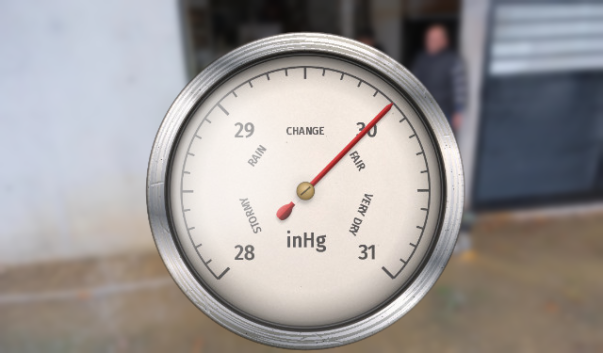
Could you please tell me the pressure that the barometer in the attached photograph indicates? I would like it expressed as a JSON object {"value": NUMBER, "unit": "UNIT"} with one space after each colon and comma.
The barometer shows {"value": 30, "unit": "inHg"}
